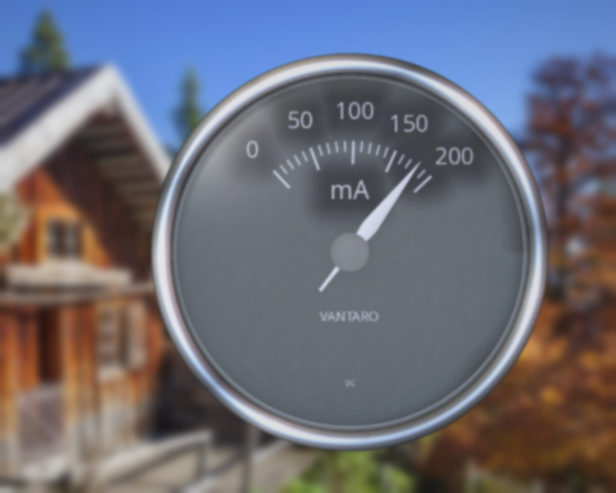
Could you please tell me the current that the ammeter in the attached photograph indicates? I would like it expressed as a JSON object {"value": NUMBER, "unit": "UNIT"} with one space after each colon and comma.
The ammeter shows {"value": 180, "unit": "mA"}
